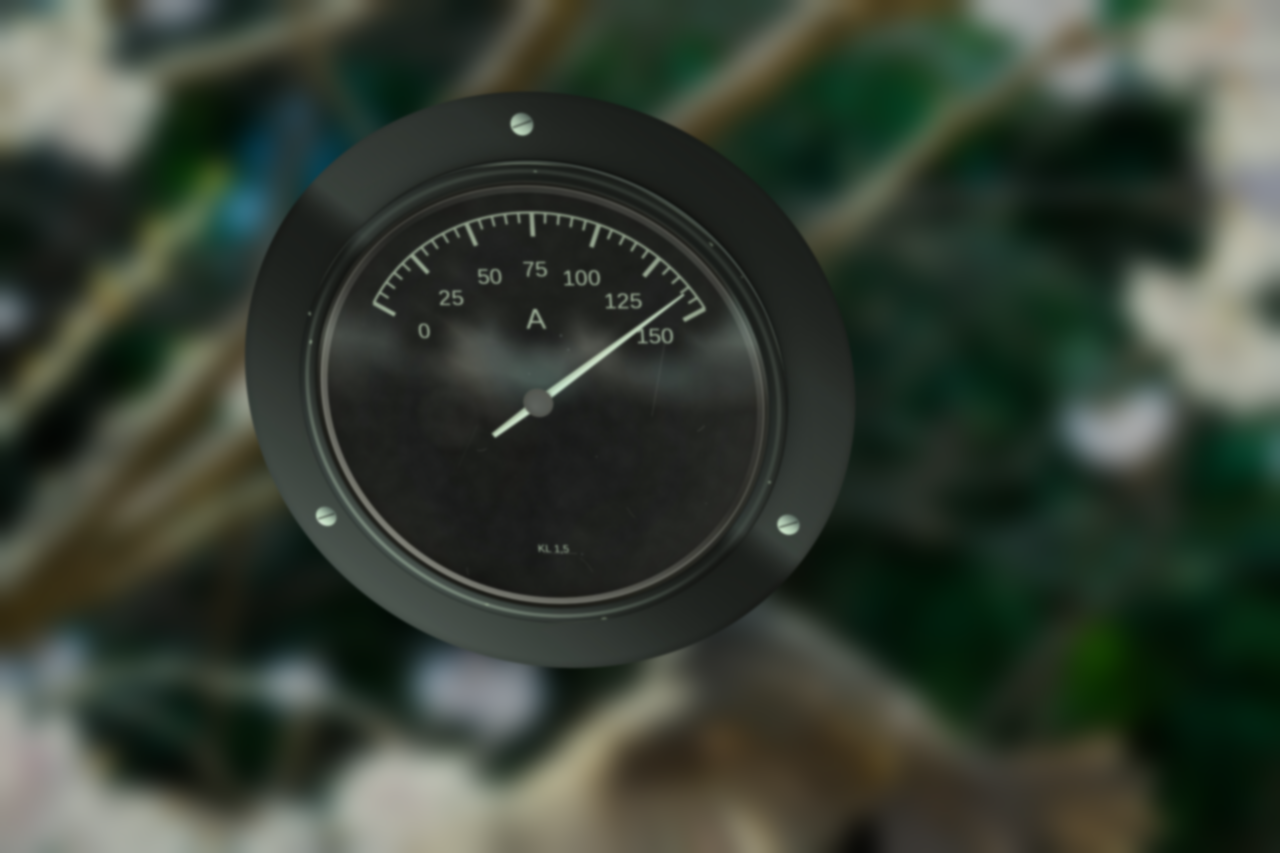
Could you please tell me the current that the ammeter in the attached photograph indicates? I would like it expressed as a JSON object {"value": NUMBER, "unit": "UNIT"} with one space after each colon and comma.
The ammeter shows {"value": 140, "unit": "A"}
